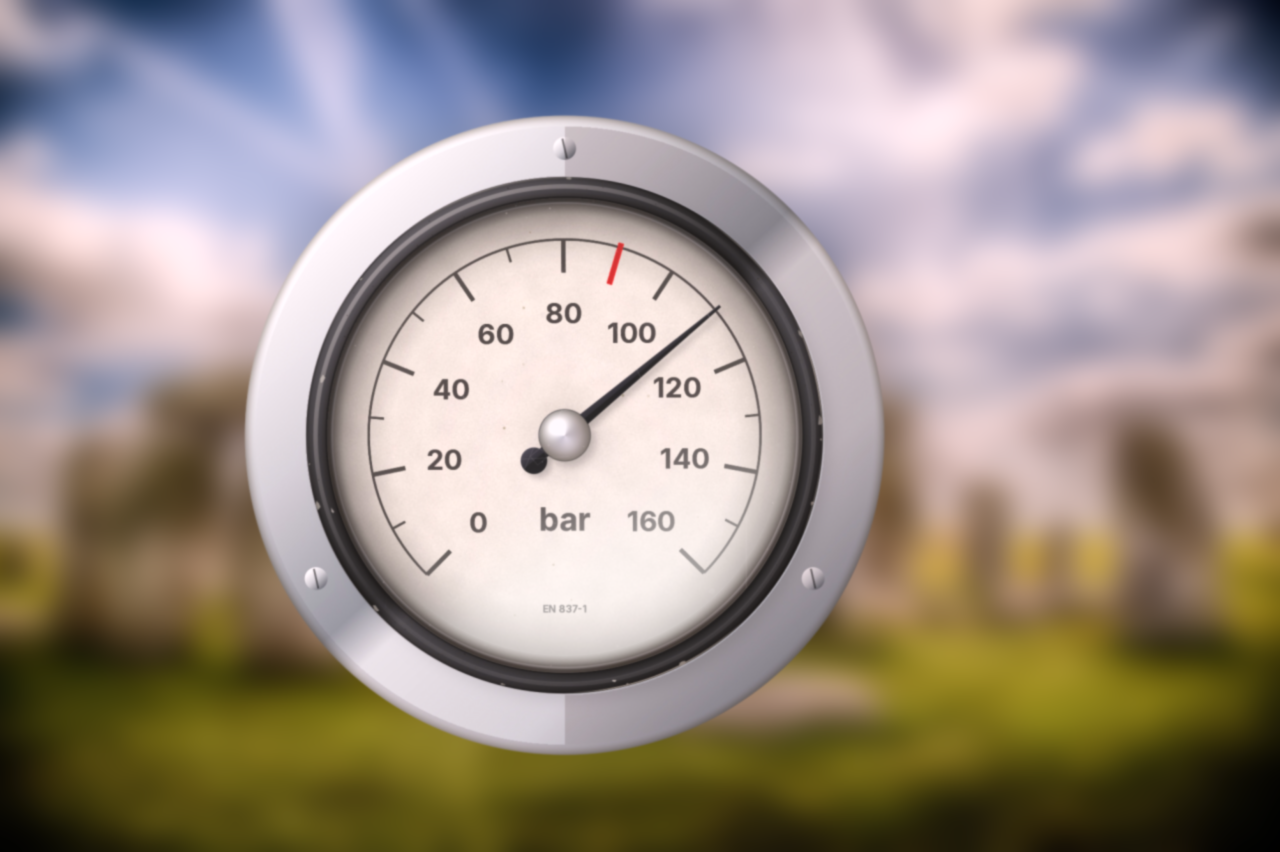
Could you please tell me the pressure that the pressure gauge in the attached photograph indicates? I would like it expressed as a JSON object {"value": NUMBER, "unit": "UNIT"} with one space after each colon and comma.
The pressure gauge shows {"value": 110, "unit": "bar"}
